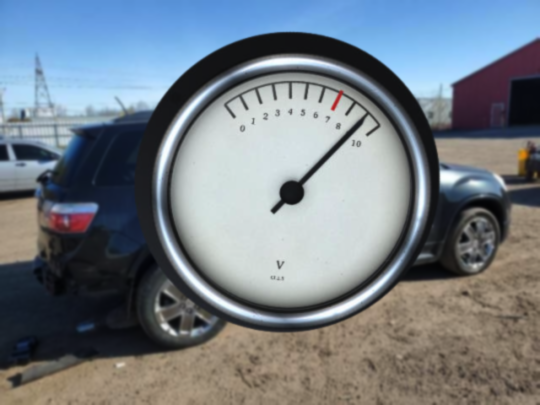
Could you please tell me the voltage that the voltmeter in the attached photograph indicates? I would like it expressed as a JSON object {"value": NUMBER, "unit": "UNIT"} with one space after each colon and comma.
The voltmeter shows {"value": 9, "unit": "V"}
